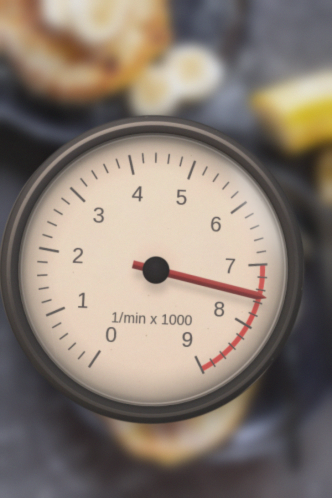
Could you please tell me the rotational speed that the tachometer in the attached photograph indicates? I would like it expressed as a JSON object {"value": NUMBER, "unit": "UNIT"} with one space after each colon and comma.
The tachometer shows {"value": 7500, "unit": "rpm"}
